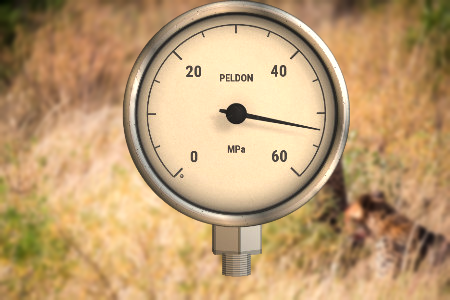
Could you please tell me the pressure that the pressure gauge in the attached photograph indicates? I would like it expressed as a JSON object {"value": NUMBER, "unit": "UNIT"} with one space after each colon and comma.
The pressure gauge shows {"value": 52.5, "unit": "MPa"}
